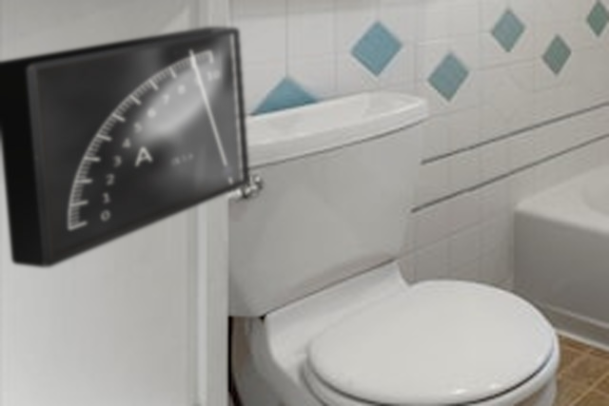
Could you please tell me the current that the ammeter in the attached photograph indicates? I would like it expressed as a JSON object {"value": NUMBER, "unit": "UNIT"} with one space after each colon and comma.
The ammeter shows {"value": 9, "unit": "A"}
